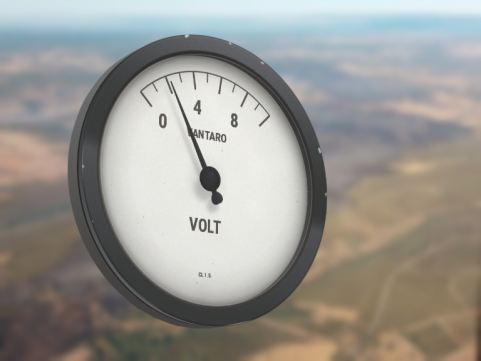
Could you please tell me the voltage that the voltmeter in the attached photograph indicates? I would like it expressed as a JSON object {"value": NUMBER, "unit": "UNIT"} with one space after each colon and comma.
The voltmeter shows {"value": 2, "unit": "V"}
